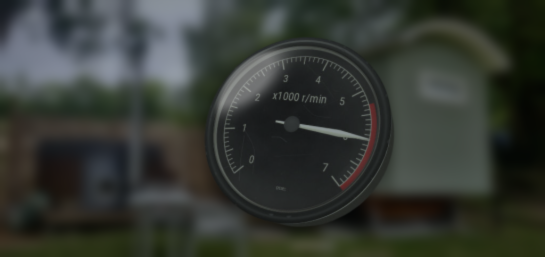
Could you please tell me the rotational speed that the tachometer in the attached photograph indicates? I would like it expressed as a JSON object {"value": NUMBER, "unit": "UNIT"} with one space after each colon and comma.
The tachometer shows {"value": 6000, "unit": "rpm"}
